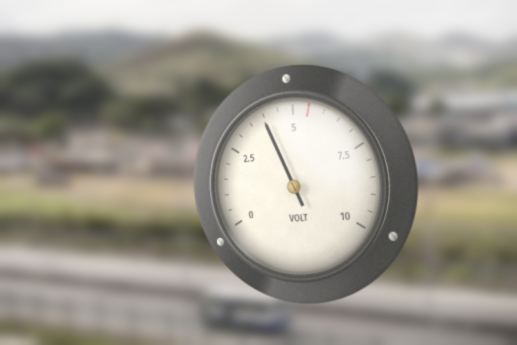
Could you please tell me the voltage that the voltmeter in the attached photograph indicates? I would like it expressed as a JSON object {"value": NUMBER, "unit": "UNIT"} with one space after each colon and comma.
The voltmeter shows {"value": 4, "unit": "V"}
